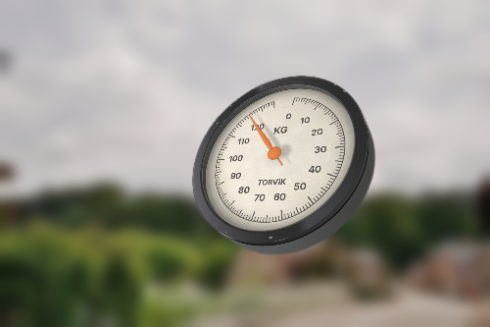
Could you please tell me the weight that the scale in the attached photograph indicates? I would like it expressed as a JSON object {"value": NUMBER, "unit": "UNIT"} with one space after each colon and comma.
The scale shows {"value": 120, "unit": "kg"}
